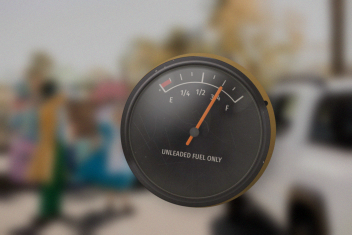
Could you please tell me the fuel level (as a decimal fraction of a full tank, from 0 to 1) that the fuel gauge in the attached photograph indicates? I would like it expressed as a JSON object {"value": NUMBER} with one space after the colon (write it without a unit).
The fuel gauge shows {"value": 0.75}
